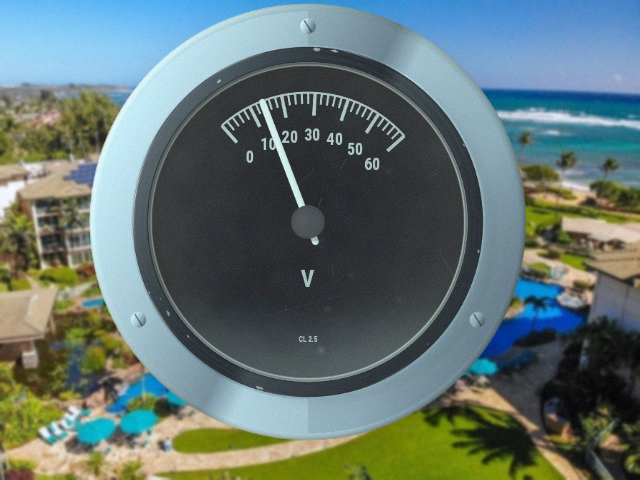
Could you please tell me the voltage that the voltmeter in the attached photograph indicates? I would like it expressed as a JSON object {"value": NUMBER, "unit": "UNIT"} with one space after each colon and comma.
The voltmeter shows {"value": 14, "unit": "V"}
